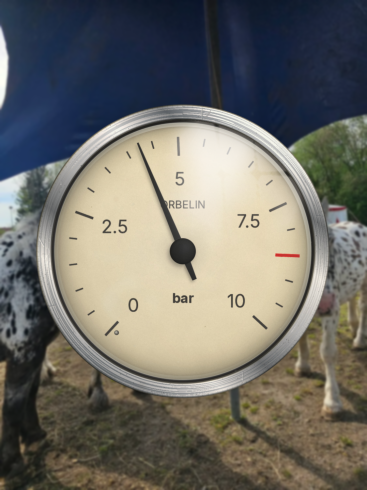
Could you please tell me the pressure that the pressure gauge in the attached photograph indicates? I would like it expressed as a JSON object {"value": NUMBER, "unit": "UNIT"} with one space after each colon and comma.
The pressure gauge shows {"value": 4.25, "unit": "bar"}
